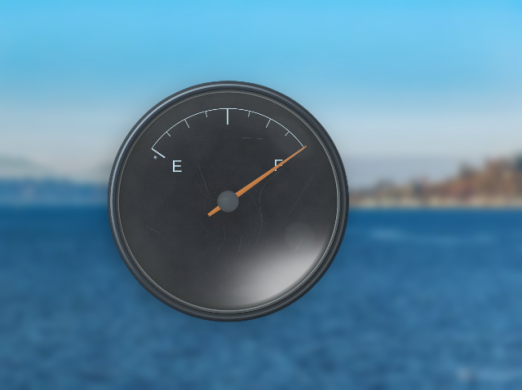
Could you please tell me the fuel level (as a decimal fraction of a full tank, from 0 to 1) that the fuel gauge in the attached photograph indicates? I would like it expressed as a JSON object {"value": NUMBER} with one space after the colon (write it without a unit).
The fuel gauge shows {"value": 1}
